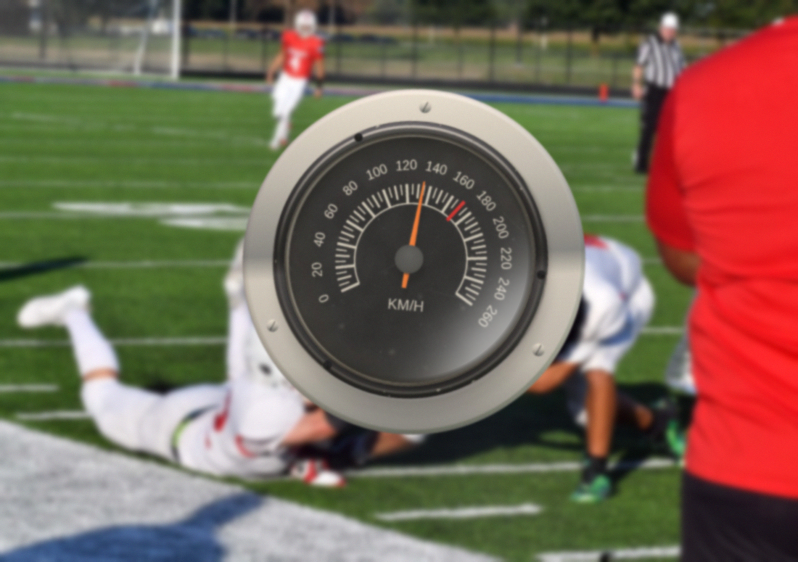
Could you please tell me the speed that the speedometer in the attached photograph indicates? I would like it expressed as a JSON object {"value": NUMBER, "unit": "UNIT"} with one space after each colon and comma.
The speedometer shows {"value": 135, "unit": "km/h"}
